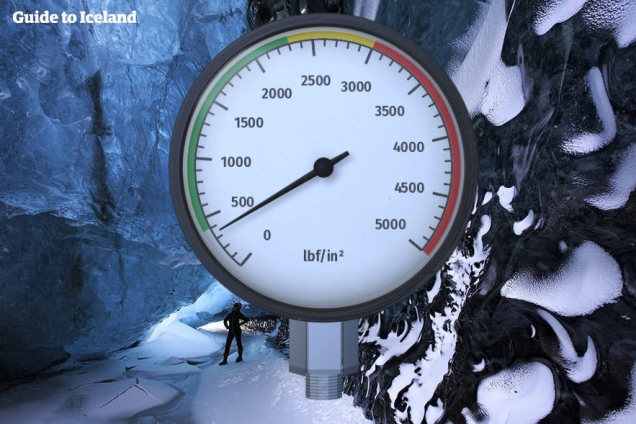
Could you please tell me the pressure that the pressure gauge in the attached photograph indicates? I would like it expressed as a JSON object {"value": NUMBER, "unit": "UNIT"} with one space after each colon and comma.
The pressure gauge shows {"value": 350, "unit": "psi"}
